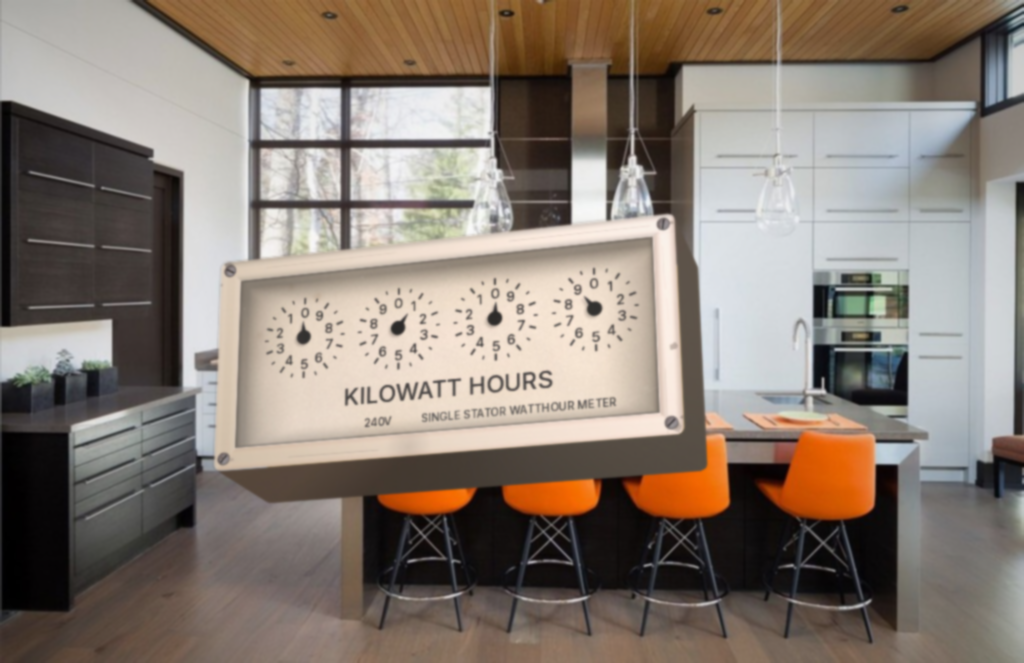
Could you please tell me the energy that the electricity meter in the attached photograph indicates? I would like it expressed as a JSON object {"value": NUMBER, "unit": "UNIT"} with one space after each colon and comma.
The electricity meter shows {"value": 99, "unit": "kWh"}
